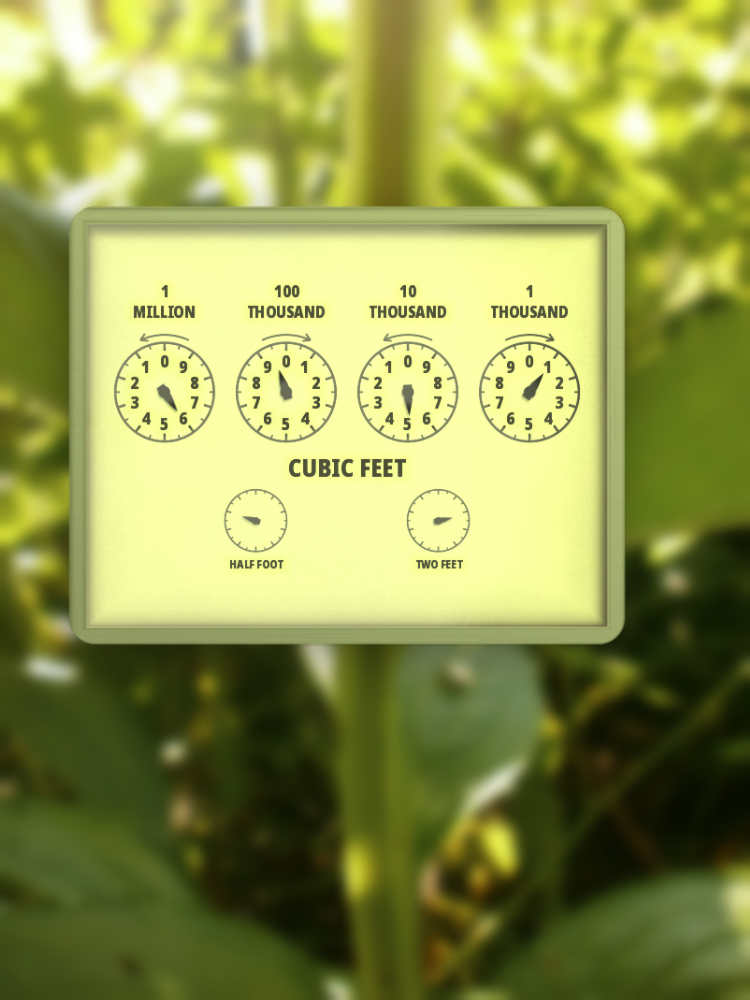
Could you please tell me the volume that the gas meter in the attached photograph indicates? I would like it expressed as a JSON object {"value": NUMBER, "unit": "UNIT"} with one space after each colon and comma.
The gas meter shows {"value": 595100, "unit": "ft³"}
